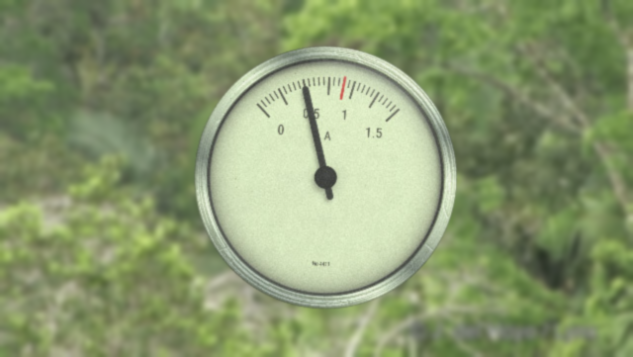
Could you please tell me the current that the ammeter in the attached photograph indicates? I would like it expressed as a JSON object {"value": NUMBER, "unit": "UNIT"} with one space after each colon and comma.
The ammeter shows {"value": 0.5, "unit": "A"}
